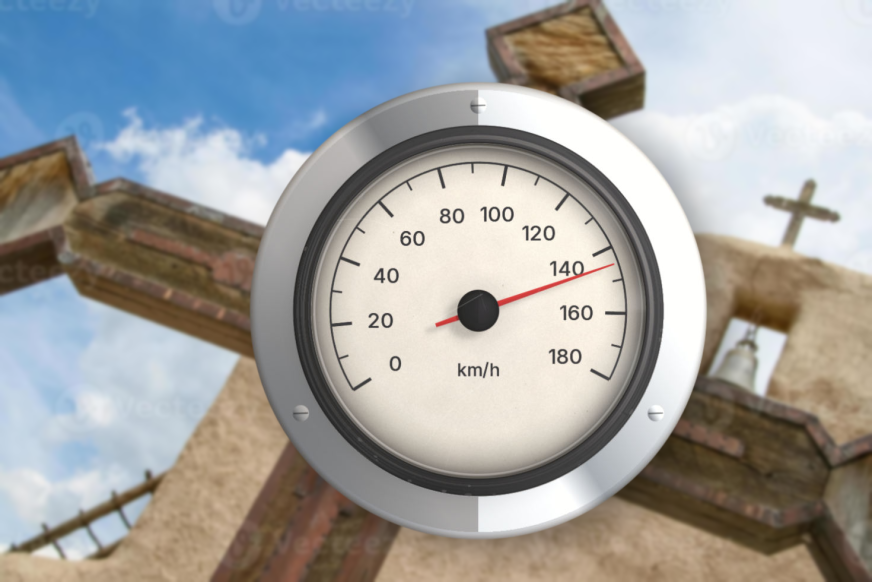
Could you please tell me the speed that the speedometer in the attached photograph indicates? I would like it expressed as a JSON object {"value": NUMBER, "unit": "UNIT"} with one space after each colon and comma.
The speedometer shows {"value": 145, "unit": "km/h"}
